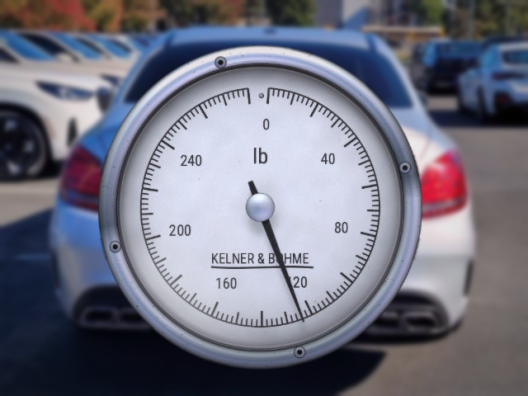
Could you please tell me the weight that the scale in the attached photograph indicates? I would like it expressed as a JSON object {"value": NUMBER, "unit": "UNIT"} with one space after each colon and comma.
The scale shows {"value": 124, "unit": "lb"}
